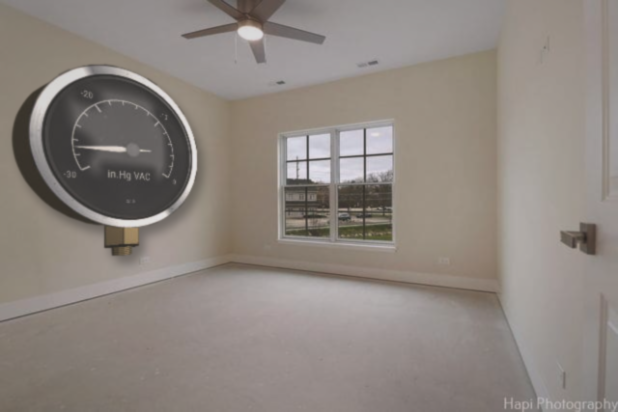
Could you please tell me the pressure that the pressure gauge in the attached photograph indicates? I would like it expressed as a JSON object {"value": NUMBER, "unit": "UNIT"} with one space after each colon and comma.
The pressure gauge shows {"value": -27, "unit": "inHg"}
